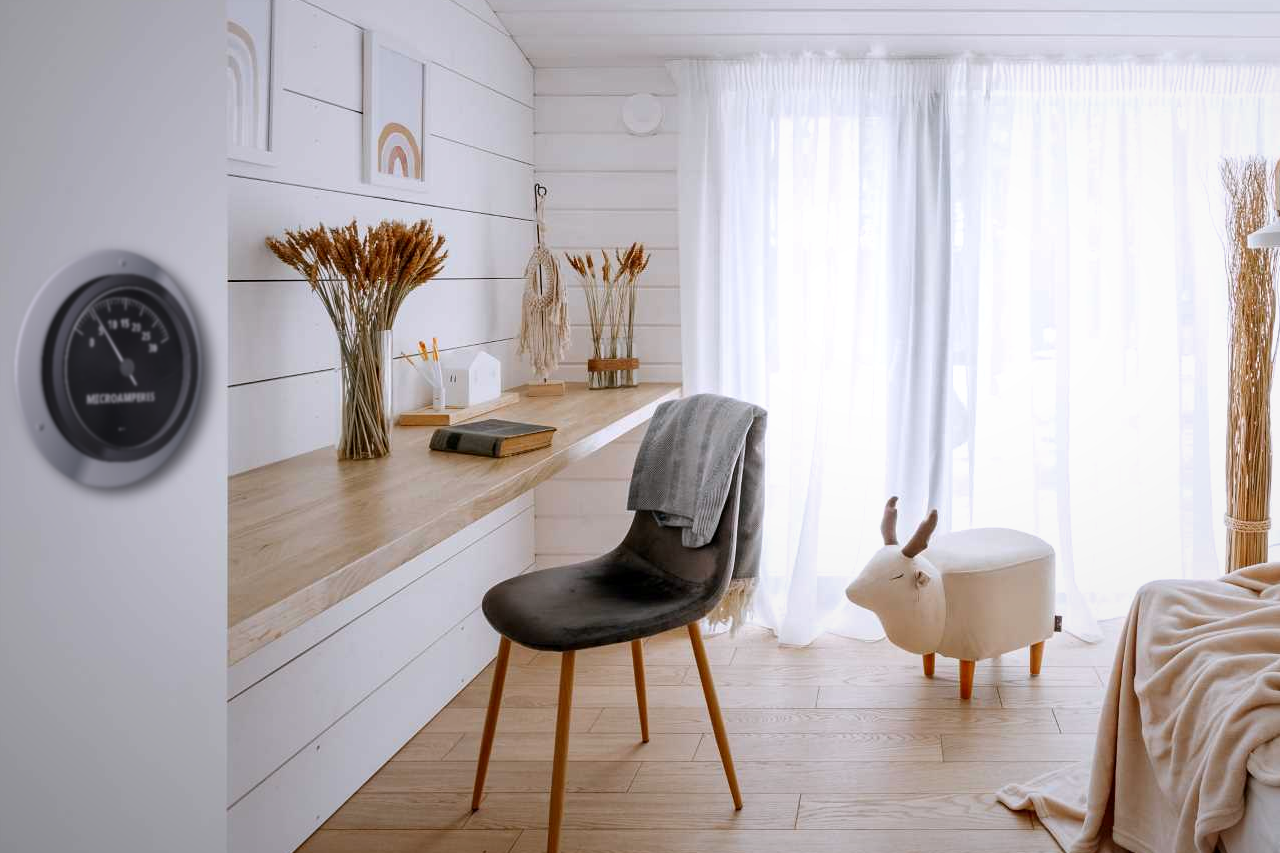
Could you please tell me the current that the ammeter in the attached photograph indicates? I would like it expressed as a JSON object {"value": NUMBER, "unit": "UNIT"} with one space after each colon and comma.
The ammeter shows {"value": 5, "unit": "µA"}
